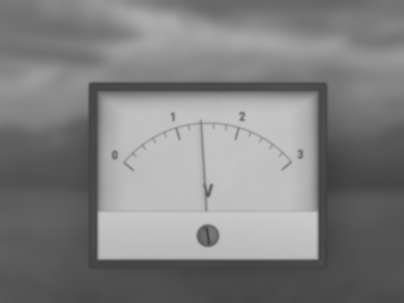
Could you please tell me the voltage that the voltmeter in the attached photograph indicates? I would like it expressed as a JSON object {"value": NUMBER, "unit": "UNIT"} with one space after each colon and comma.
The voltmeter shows {"value": 1.4, "unit": "V"}
